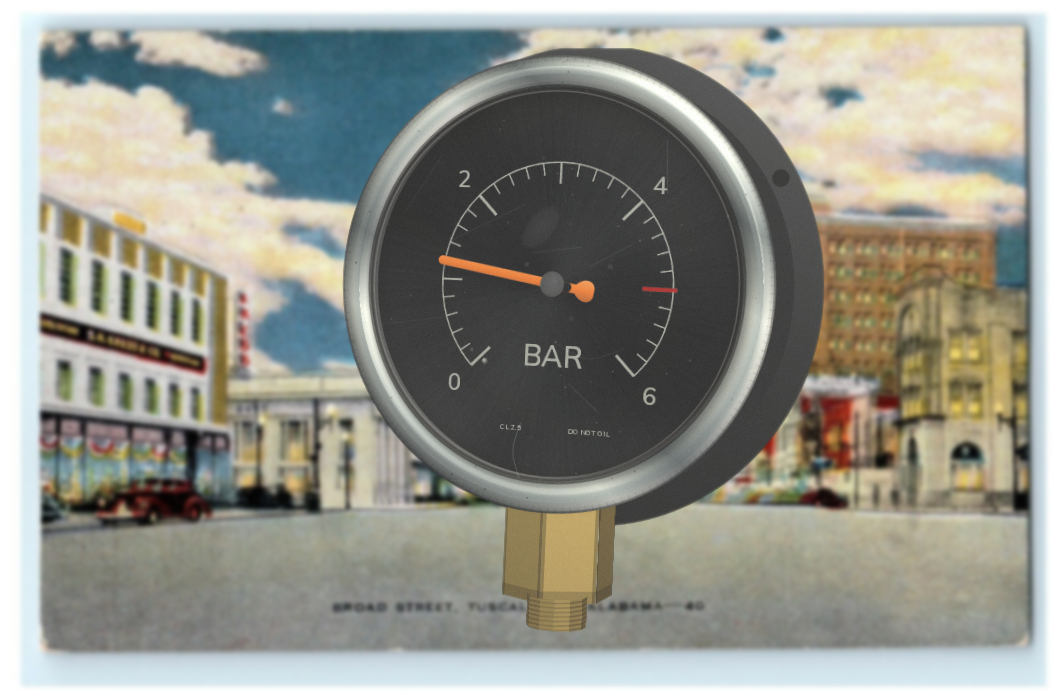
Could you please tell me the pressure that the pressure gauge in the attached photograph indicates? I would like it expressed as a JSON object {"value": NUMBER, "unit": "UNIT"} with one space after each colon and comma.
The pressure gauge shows {"value": 1.2, "unit": "bar"}
